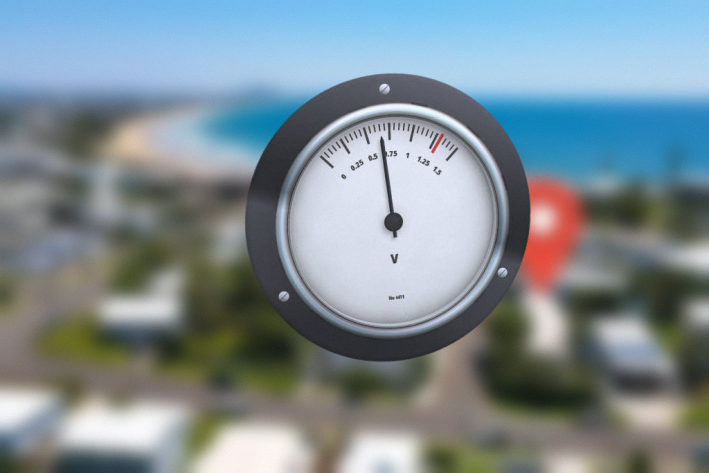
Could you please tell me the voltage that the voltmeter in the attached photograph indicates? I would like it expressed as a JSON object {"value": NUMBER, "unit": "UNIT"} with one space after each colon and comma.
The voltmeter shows {"value": 0.65, "unit": "V"}
